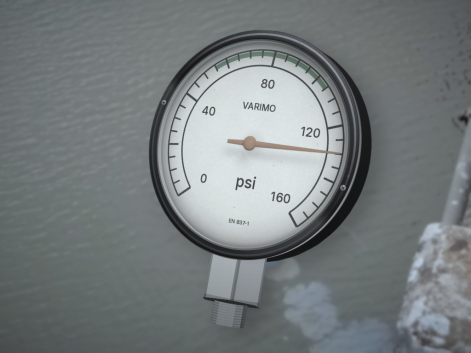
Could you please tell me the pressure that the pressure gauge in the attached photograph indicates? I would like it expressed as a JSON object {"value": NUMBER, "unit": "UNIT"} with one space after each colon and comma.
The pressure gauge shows {"value": 130, "unit": "psi"}
